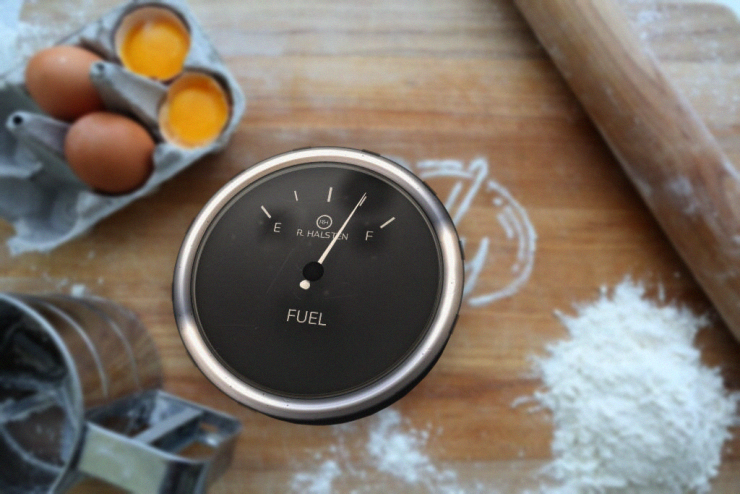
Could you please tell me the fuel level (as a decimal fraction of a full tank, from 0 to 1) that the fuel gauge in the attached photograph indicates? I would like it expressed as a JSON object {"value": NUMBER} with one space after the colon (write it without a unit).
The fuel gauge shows {"value": 0.75}
